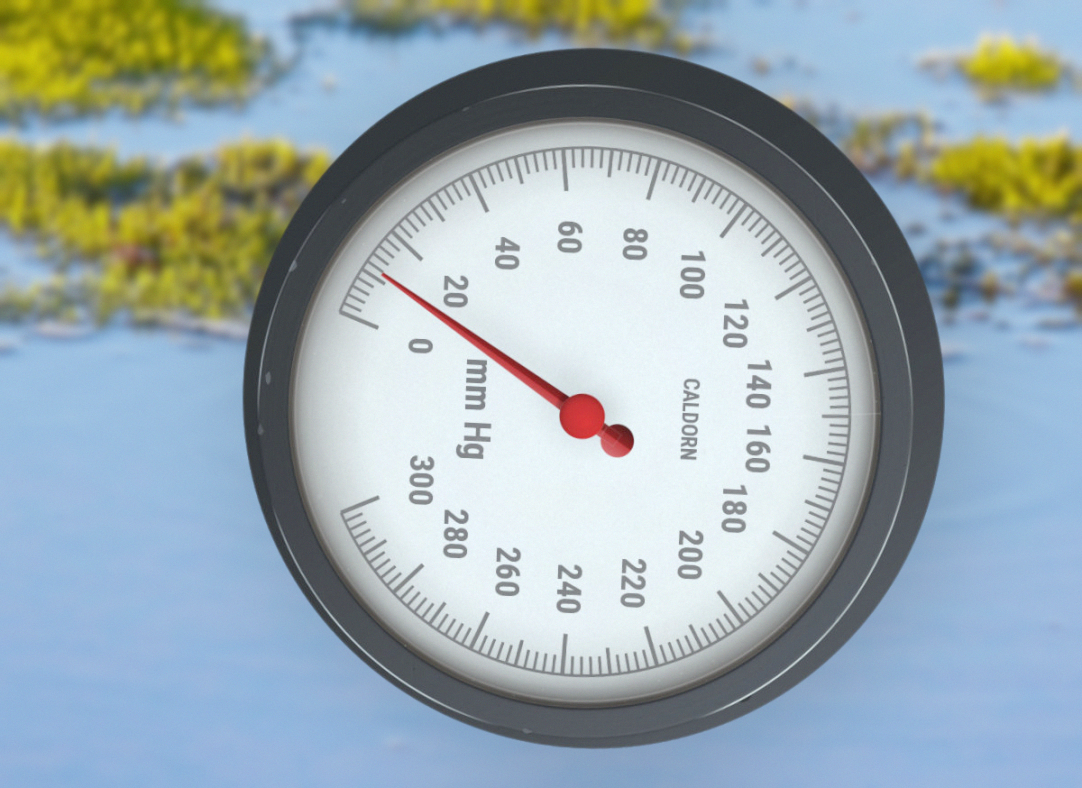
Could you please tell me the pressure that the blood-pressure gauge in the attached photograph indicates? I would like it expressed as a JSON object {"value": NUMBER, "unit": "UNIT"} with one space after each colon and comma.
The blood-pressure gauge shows {"value": 12, "unit": "mmHg"}
